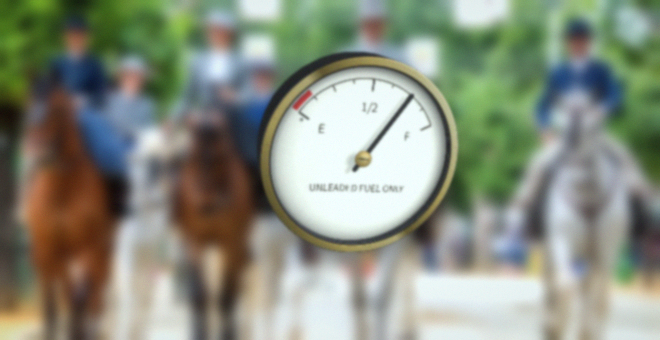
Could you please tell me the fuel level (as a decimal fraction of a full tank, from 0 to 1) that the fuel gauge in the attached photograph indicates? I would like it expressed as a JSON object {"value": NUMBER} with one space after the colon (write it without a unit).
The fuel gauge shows {"value": 0.75}
